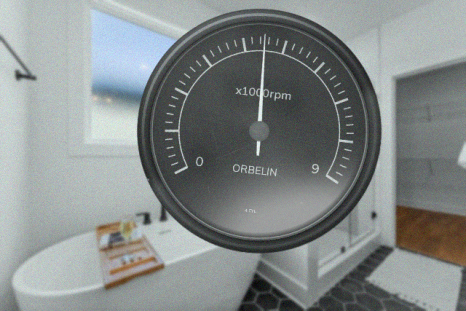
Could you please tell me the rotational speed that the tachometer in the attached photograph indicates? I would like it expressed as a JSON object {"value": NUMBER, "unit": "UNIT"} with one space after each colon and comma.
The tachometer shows {"value": 4500, "unit": "rpm"}
